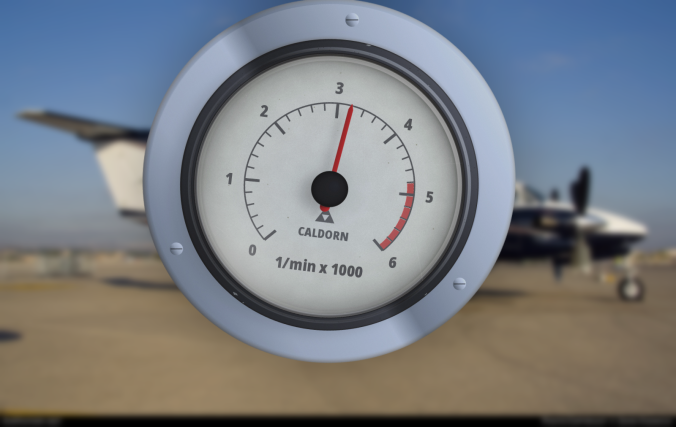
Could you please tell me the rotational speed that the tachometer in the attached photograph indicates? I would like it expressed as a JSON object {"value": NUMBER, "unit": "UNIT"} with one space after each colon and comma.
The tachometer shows {"value": 3200, "unit": "rpm"}
